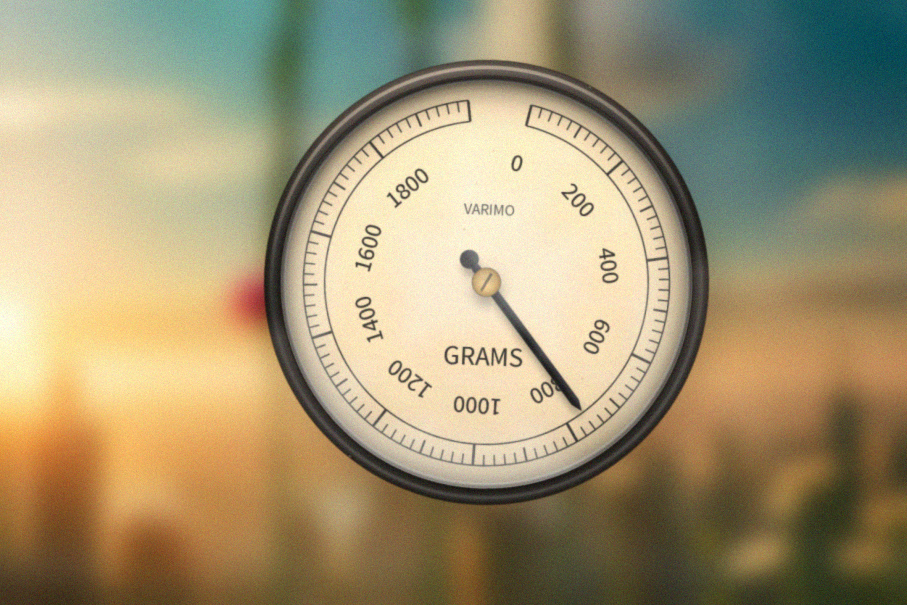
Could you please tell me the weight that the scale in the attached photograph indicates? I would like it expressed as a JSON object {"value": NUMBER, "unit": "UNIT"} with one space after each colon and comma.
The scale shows {"value": 760, "unit": "g"}
